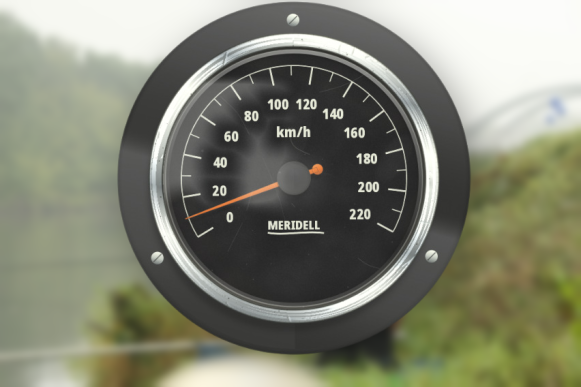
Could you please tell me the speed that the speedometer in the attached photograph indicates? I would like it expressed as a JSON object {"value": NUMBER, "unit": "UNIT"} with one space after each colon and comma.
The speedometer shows {"value": 10, "unit": "km/h"}
